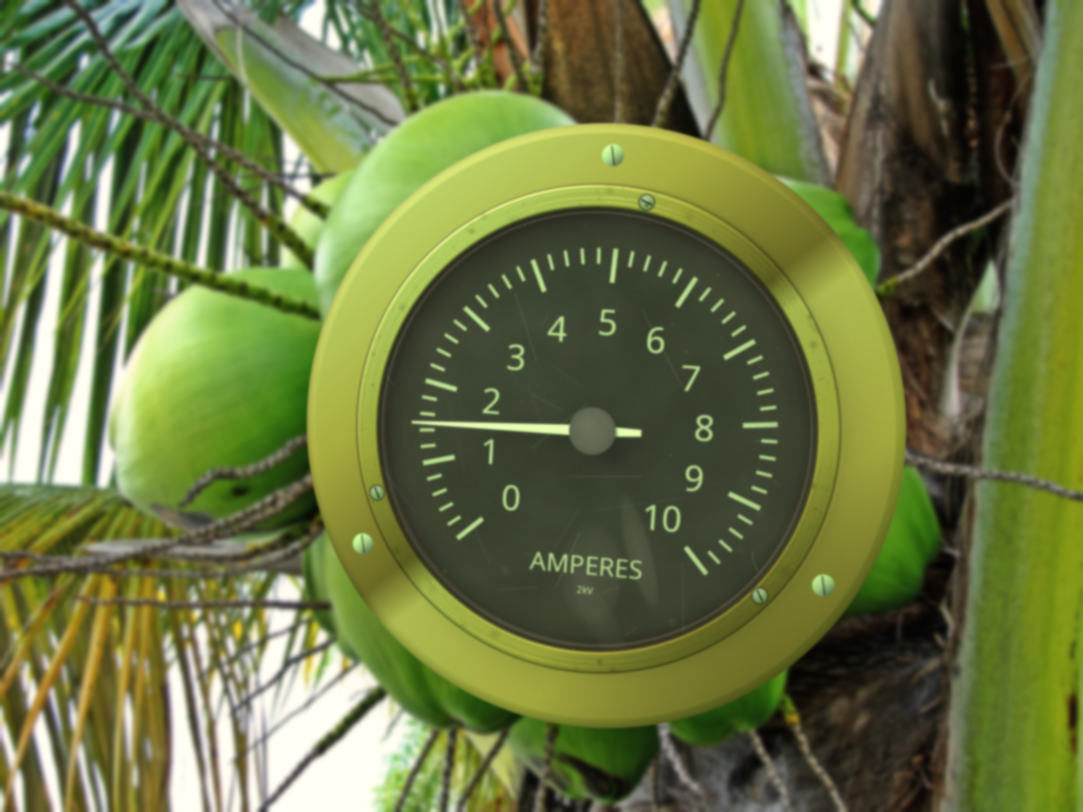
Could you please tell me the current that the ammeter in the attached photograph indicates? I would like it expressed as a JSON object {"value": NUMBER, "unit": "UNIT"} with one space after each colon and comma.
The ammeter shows {"value": 1.5, "unit": "A"}
